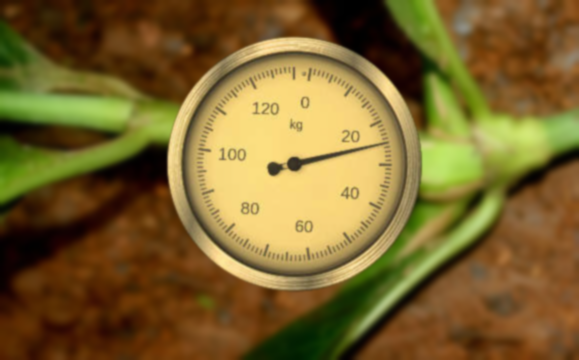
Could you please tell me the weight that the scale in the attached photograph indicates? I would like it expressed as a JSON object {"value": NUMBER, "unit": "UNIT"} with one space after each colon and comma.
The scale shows {"value": 25, "unit": "kg"}
